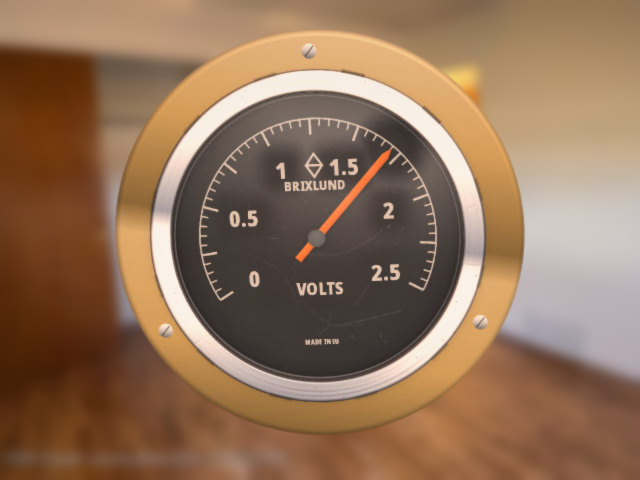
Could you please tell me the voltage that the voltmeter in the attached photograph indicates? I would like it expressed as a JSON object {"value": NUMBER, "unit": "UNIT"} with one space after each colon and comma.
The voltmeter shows {"value": 1.7, "unit": "V"}
